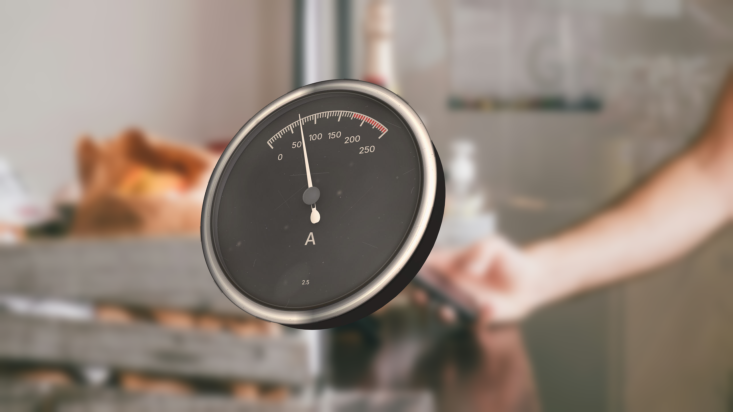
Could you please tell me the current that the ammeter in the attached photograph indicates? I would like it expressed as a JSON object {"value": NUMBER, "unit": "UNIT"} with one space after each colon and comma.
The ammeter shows {"value": 75, "unit": "A"}
